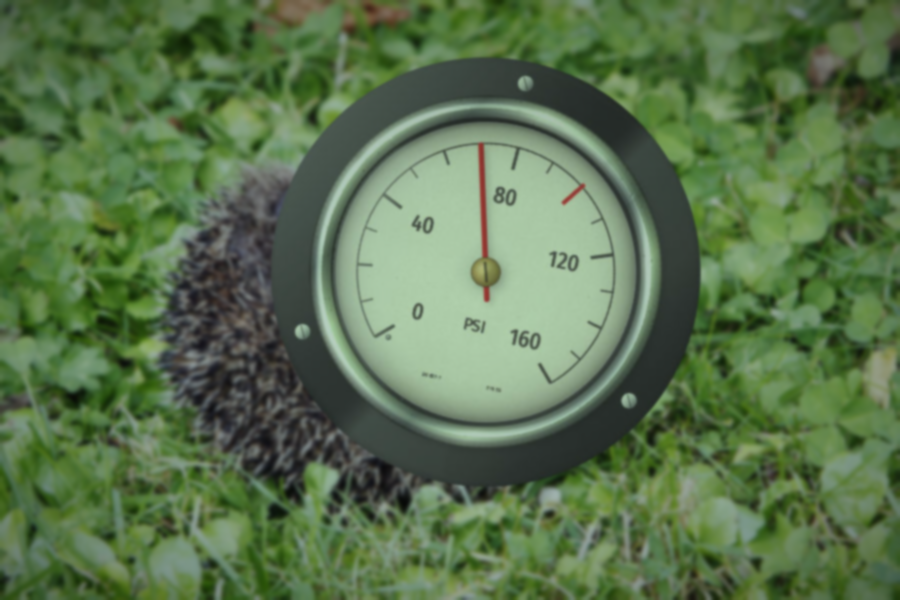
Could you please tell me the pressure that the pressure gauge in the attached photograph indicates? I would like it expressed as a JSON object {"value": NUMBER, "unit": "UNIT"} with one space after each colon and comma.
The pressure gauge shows {"value": 70, "unit": "psi"}
